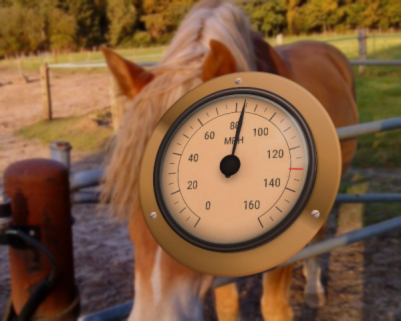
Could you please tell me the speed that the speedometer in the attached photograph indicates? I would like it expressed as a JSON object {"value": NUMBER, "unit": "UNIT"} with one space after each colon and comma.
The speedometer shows {"value": 85, "unit": "mph"}
